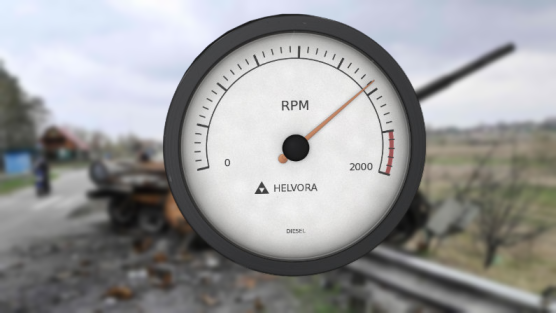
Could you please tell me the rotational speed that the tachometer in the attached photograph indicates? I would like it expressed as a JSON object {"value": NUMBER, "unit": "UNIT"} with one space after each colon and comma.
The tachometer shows {"value": 1450, "unit": "rpm"}
